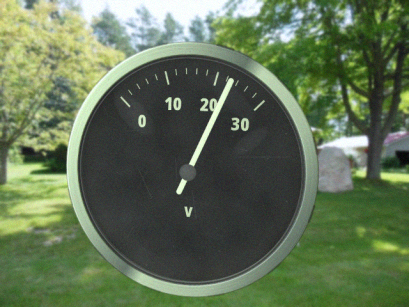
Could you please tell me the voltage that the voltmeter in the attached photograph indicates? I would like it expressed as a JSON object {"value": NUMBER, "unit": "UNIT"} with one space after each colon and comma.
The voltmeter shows {"value": 23, "unit": "V"}
